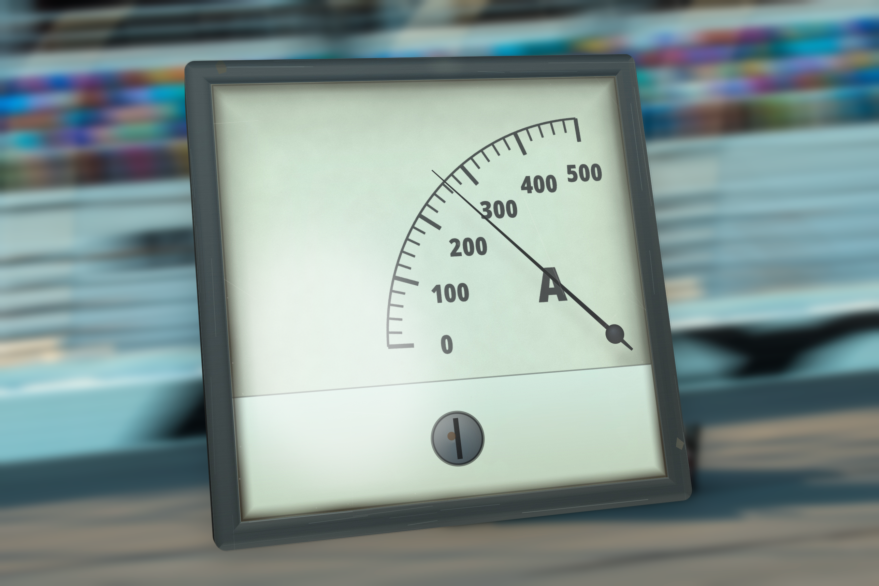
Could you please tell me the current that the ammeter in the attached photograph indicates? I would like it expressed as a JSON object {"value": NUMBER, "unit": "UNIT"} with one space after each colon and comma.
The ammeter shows {"value": 260, "unit": "A"}
